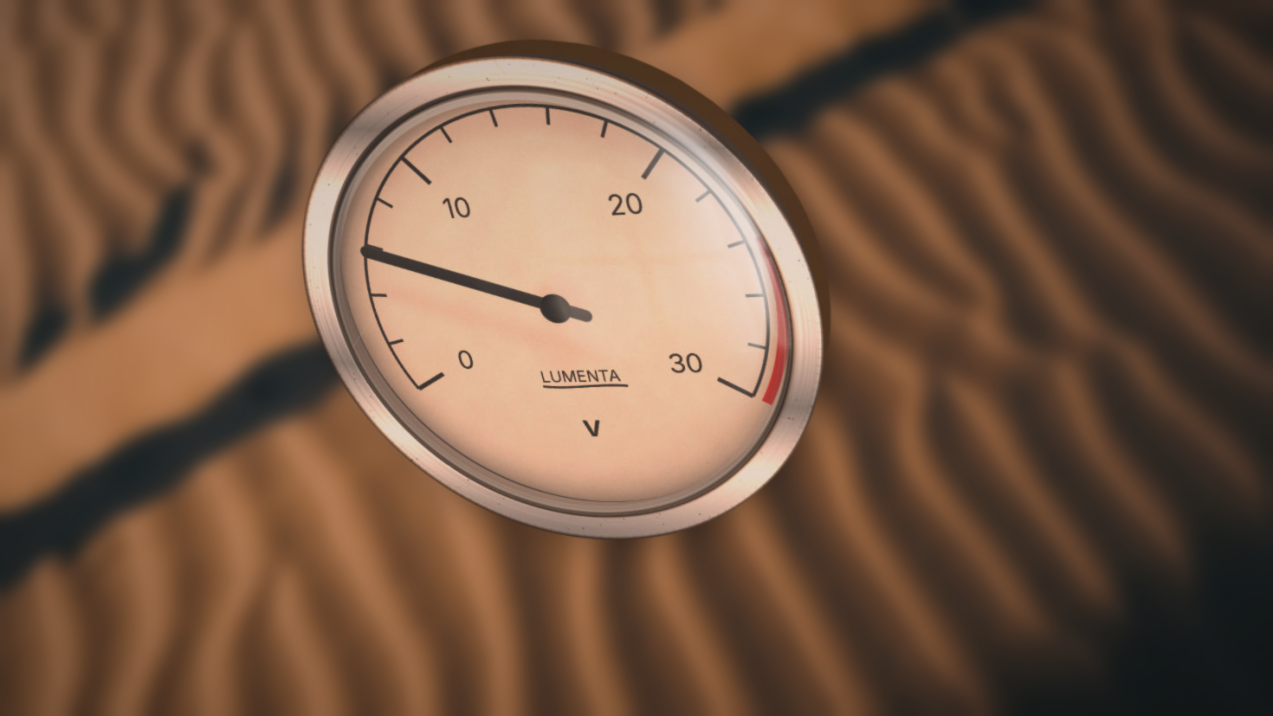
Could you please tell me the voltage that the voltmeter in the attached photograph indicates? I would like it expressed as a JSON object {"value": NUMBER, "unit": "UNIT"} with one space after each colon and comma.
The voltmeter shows {"value": 6, "unit": "V"}
